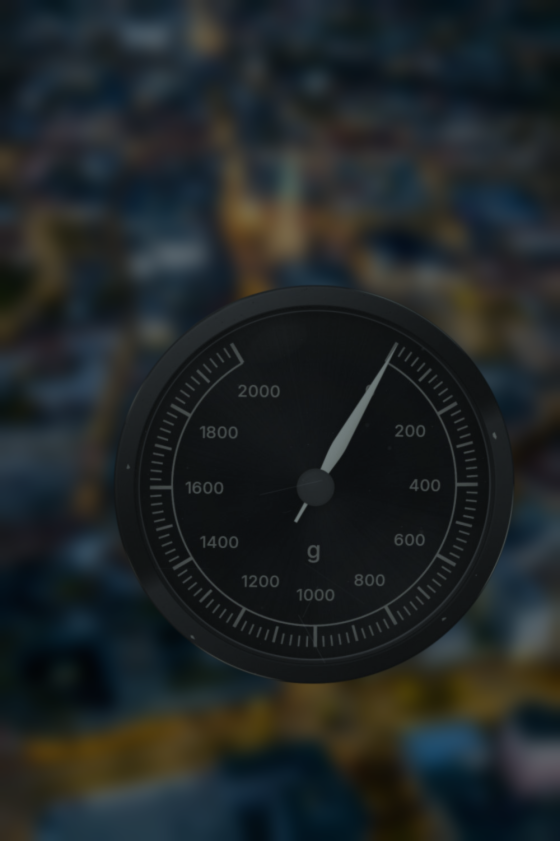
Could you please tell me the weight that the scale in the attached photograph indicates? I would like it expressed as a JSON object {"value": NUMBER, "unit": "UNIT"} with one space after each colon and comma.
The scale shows {"value": 0, "unit": "g"}
